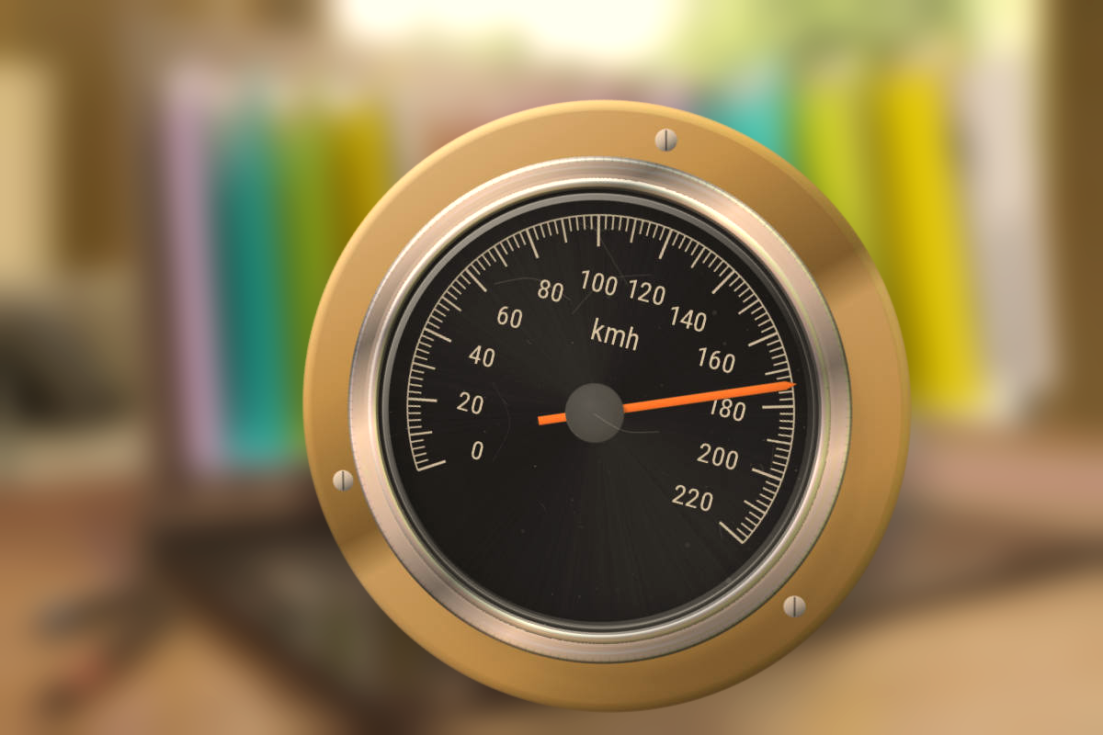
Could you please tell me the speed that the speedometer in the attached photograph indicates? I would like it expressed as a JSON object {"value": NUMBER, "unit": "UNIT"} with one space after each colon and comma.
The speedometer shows {"value": 174, "unit": "km/h"}
